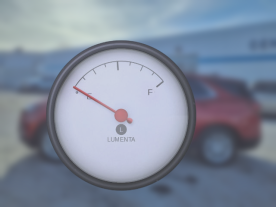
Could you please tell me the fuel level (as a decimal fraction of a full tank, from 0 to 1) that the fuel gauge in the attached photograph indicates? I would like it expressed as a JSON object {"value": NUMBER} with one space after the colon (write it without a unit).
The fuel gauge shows {"value": 0}
